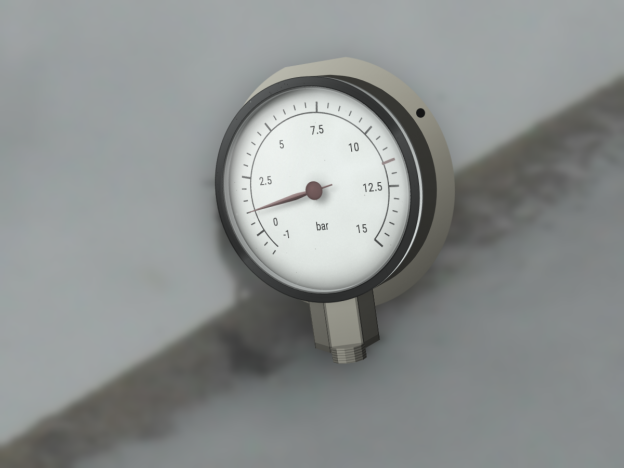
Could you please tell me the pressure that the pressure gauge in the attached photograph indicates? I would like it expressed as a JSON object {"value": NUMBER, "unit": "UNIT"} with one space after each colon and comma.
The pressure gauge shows {"value": 1, "unit": "bar"}
